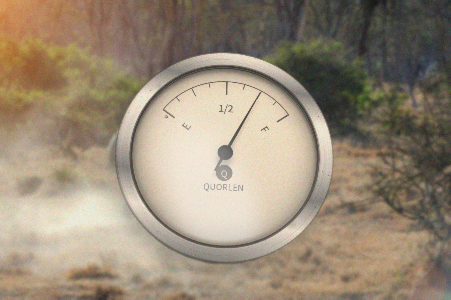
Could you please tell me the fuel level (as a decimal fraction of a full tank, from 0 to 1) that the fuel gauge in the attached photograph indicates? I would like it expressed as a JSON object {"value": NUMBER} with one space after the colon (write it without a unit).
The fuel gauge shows {"value": 0.75}
